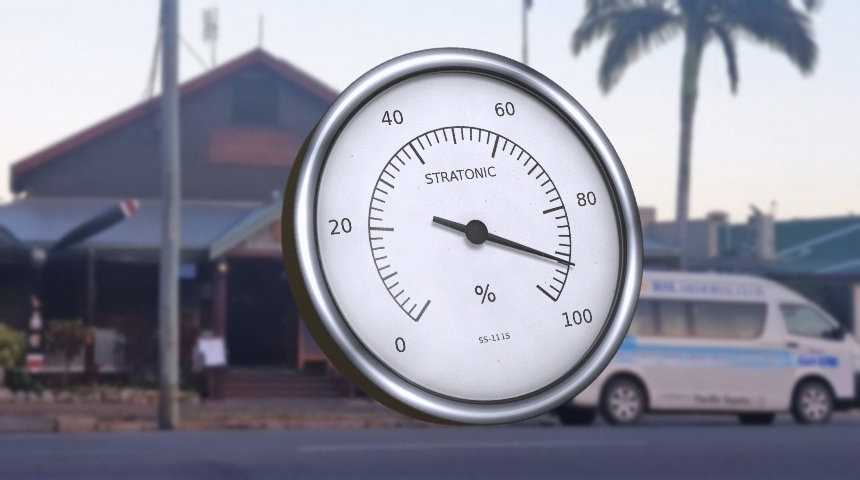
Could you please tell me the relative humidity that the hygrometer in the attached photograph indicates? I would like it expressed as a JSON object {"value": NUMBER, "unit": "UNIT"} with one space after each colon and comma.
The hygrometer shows {"value": 92, "unit": "%"}
